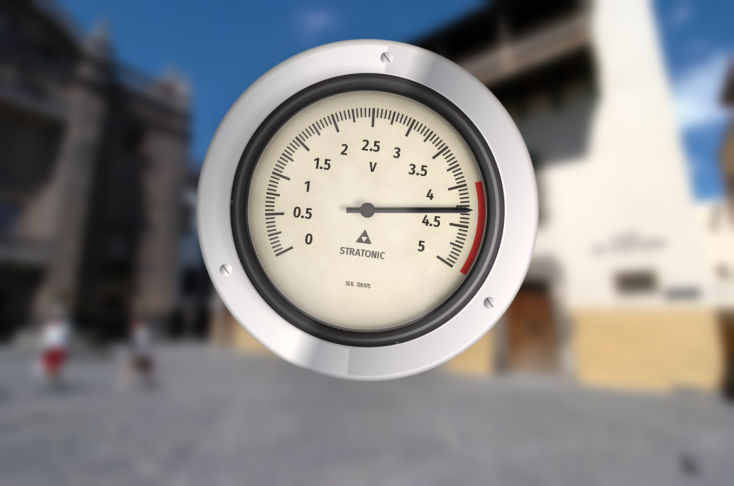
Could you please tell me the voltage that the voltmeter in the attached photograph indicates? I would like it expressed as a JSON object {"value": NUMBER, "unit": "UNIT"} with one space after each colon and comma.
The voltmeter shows {"value": 4.3, "unit": "V"}
